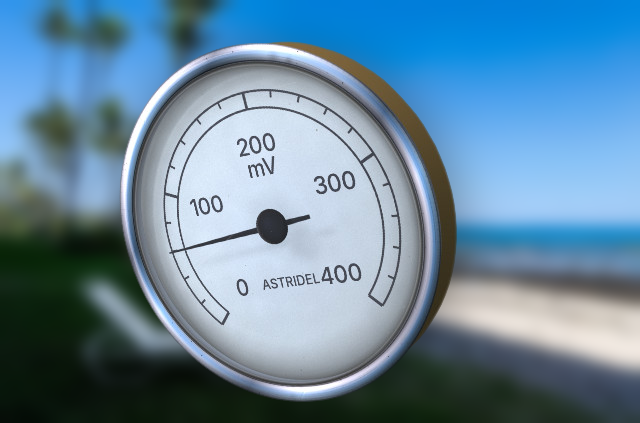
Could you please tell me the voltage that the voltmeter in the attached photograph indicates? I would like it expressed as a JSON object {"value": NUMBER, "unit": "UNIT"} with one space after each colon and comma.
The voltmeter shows {"value": 60, "unit": "mV"}
